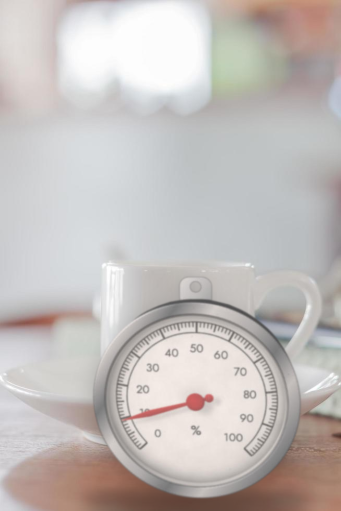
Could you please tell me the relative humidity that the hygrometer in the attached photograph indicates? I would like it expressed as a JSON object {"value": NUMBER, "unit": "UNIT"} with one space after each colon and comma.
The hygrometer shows {"value": 10, "unit": "%"}
